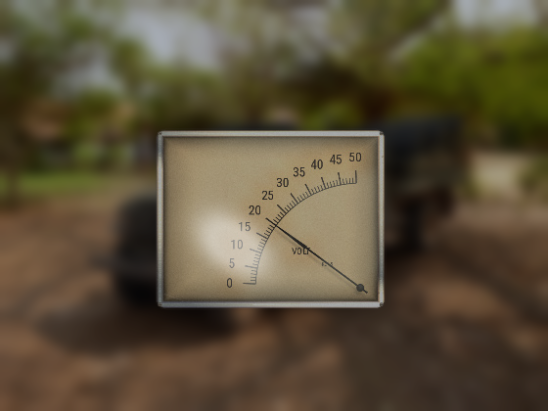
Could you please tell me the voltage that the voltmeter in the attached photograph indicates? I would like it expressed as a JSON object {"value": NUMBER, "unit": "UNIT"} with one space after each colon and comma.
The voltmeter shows {"value": 20, "unit": "V"}
